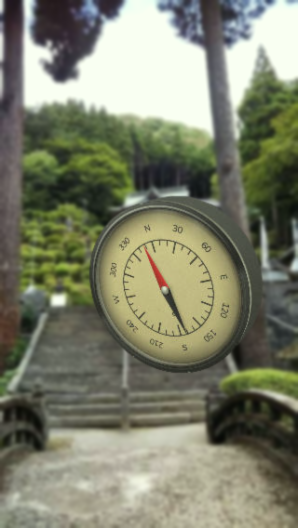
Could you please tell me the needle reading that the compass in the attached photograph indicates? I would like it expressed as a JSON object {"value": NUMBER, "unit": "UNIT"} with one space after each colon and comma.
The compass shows {"value": 350, "unit": "°"}
